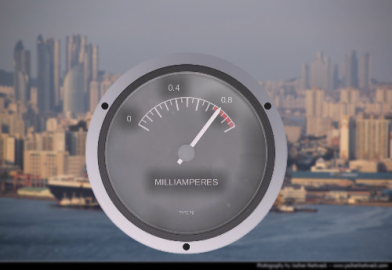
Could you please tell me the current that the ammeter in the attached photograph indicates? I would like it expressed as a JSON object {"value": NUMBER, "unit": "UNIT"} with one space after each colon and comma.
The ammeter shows {"value": 0.8, "unit": "mA"}
